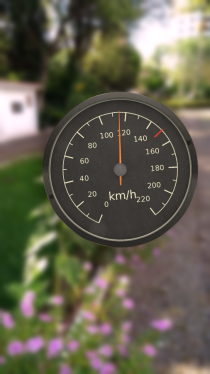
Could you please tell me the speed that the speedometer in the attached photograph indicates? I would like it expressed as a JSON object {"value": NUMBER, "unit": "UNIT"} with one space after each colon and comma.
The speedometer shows {"value": 115, "unit": "km/h"}
